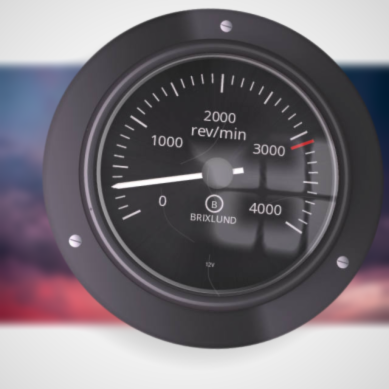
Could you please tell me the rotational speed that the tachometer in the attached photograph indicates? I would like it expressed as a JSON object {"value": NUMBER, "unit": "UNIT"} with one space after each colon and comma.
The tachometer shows {"value": 300, "unit": "rpm"}
